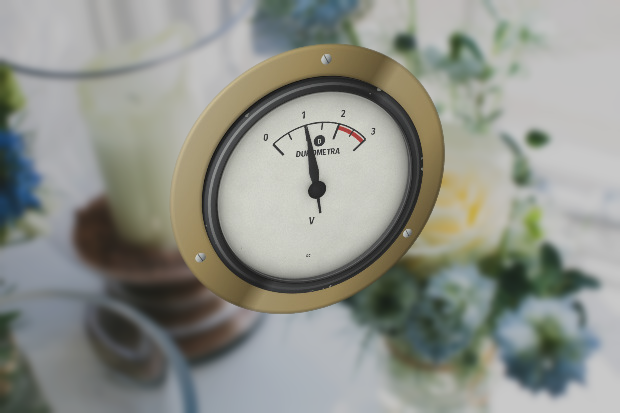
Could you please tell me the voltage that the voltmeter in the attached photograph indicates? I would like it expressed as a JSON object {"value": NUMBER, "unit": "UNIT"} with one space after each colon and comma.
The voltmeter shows {"value": 1, "unit": "V"}
